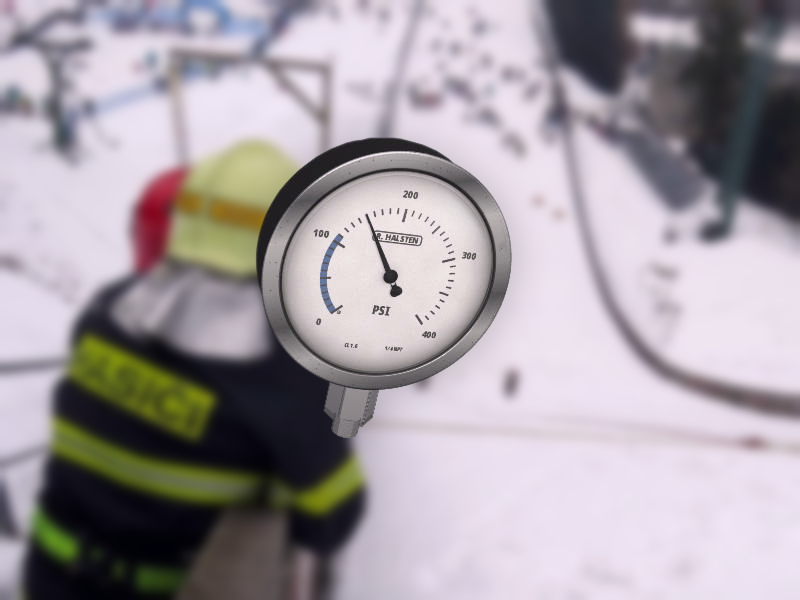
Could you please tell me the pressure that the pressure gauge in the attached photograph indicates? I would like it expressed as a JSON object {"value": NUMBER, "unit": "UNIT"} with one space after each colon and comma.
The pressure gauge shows {"value": 150, "unit": "psi"}
